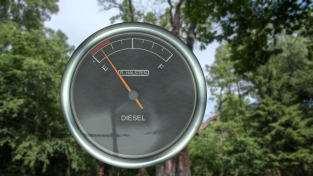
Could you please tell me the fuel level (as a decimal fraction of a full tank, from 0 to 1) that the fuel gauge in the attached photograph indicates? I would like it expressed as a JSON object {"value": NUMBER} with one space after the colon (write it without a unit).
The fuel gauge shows {"value": 0.125}
